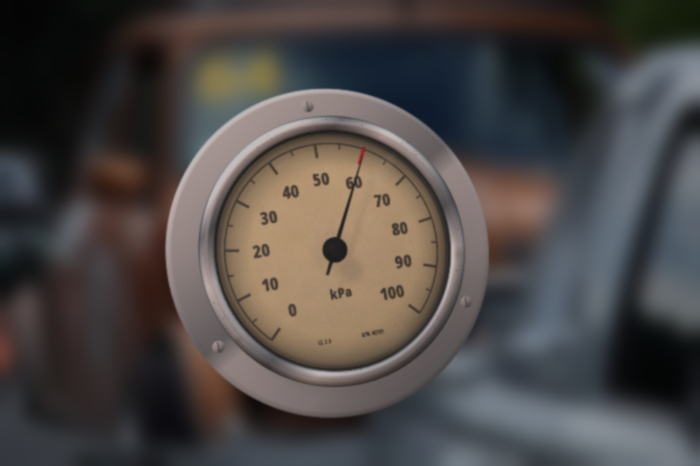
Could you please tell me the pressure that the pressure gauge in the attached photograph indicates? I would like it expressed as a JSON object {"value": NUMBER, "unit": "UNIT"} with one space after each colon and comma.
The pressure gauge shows {"value": 60, "unit": "kPa"}
